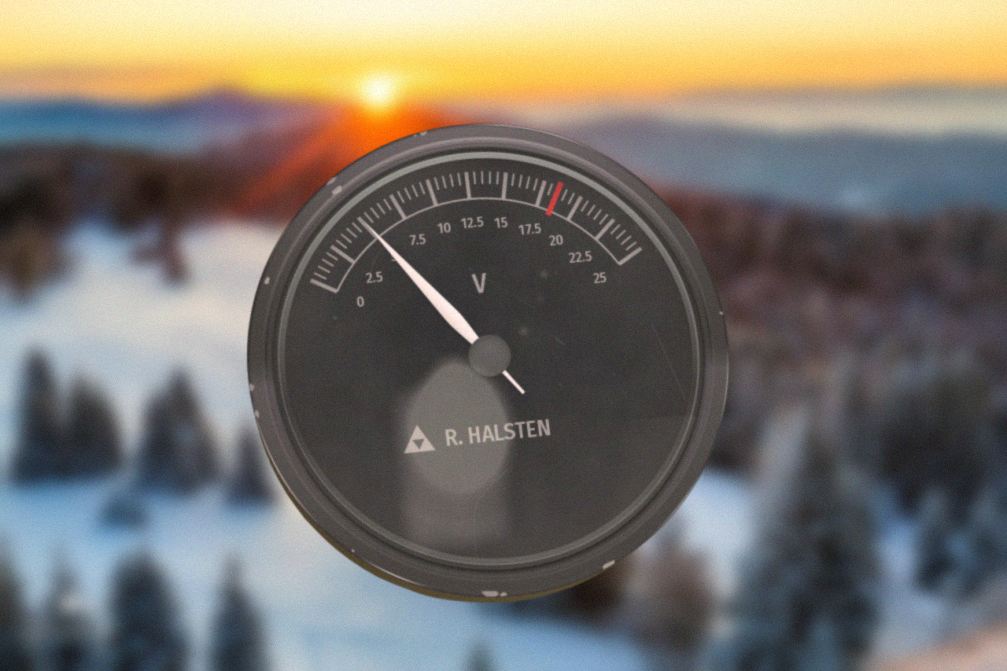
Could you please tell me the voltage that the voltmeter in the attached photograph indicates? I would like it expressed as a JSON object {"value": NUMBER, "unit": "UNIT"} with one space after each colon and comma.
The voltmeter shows {"value": 5, "unit": "V"}
